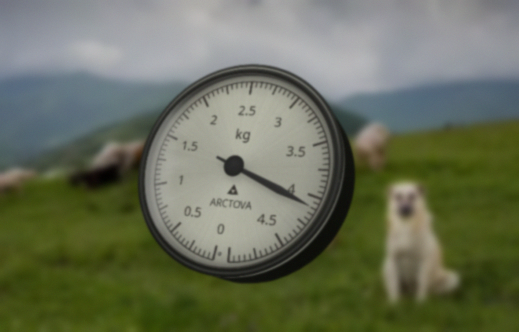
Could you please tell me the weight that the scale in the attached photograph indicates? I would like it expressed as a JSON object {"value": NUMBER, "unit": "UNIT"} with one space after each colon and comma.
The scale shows {"value": 4.1, "unit": "kg"}
